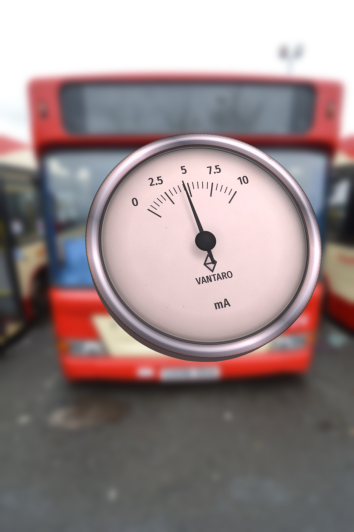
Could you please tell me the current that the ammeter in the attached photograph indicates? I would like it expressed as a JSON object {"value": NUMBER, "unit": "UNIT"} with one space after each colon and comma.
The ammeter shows {"value": 4.5, "unit": "mA"}
